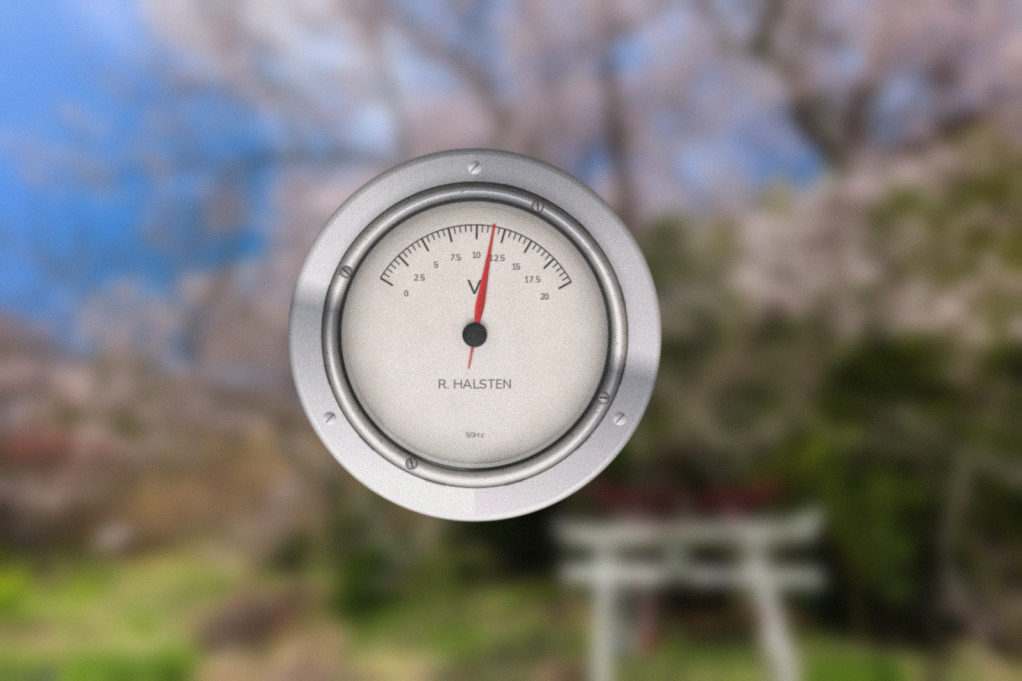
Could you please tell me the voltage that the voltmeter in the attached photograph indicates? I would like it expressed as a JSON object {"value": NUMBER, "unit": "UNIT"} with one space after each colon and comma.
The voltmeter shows {"value": 11.5, "unit": "V"}
